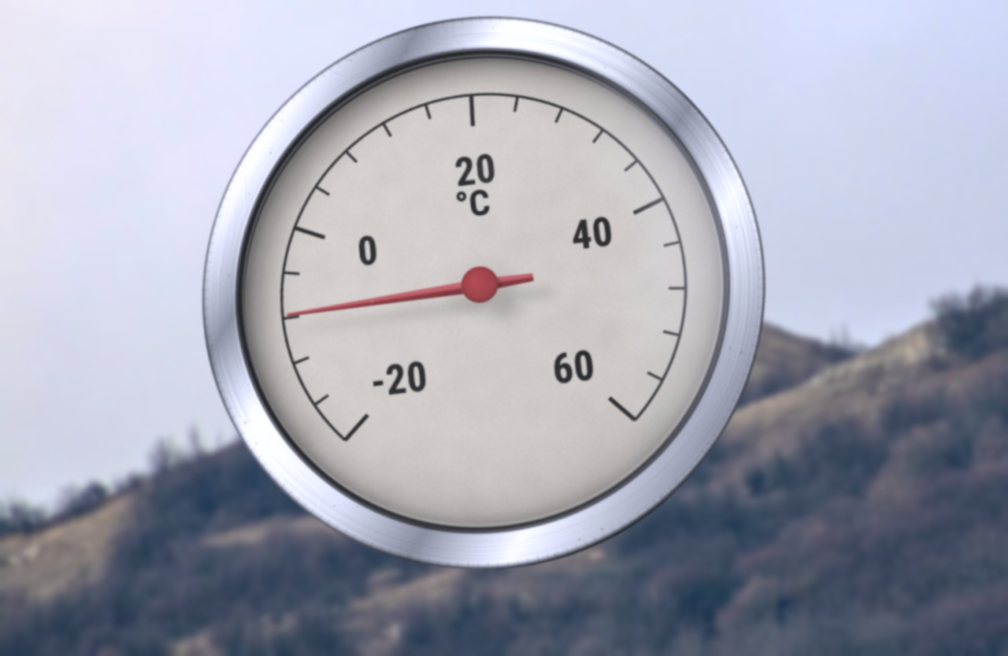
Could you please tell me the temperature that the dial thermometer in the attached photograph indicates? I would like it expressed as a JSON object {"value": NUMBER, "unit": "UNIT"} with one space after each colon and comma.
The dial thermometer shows {"value": -8, "unit": "°C"}
